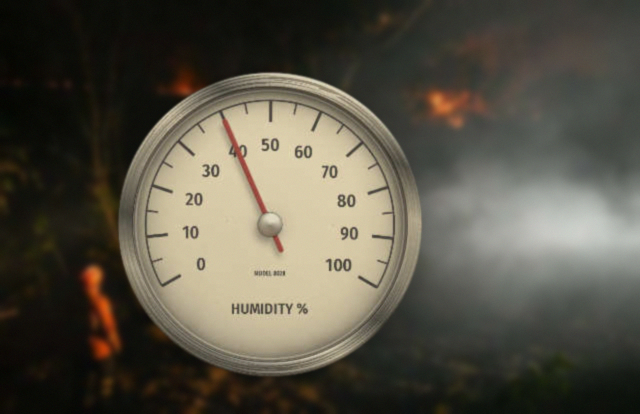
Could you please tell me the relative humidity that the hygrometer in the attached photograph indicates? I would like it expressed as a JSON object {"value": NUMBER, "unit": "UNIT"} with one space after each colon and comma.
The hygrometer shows {"value": 40, "unit": "%"}
